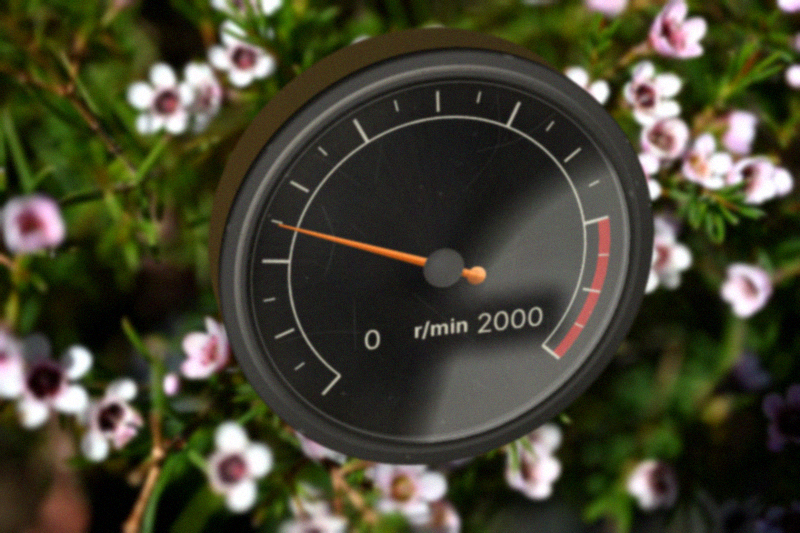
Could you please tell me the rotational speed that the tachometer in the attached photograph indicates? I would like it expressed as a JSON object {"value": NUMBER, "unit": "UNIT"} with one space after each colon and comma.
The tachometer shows {"value": 500, "unit": "rpm"}
